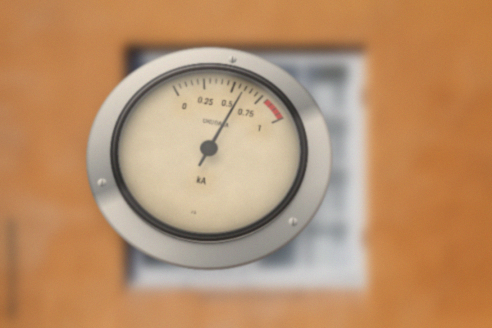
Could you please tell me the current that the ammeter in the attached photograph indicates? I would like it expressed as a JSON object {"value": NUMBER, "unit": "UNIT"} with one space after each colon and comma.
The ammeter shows {"value": 0.6, "unit": "kA"}
